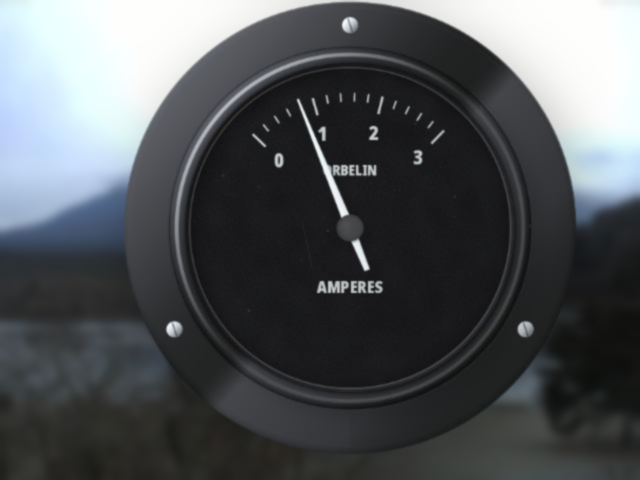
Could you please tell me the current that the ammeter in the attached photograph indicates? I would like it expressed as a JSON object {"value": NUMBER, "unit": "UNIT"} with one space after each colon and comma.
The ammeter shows {"value": 0.8, "unit": "A"}
